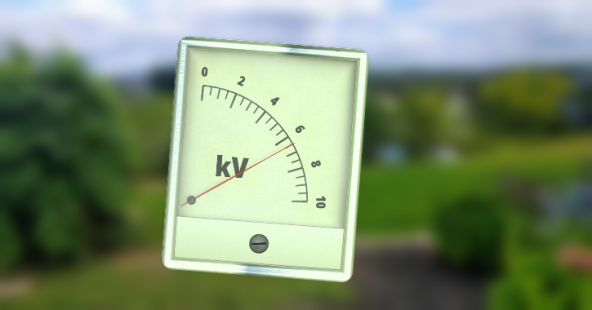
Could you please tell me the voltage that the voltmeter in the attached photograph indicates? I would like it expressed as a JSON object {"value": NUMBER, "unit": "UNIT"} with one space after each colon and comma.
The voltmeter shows {"value": 6.5, "unit": "kV"}
